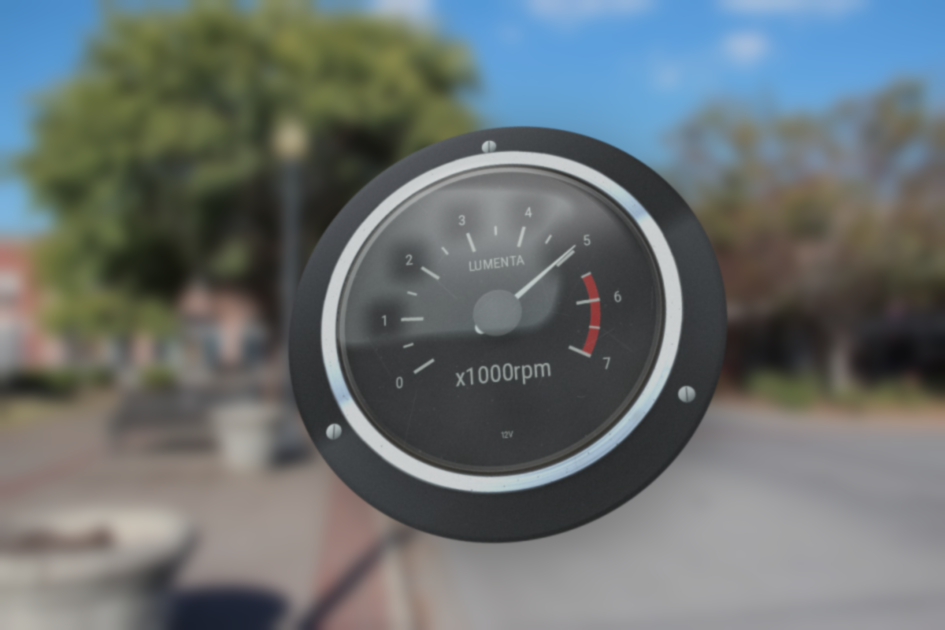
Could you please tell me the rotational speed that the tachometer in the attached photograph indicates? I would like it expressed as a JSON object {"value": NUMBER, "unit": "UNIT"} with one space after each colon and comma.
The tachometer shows {"value": 5000, "unit": "rpm"}
